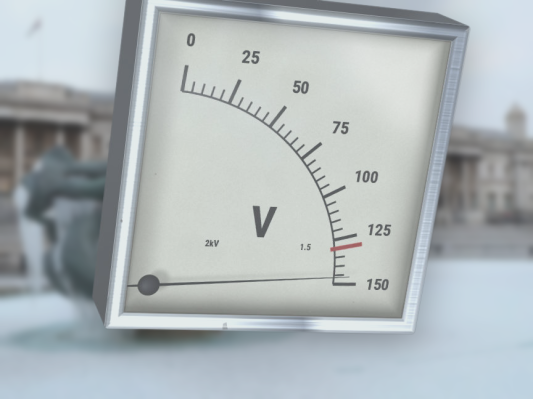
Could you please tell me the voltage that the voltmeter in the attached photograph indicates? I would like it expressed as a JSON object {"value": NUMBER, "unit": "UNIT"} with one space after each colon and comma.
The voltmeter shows {"value": 145, "unit": "V"}
